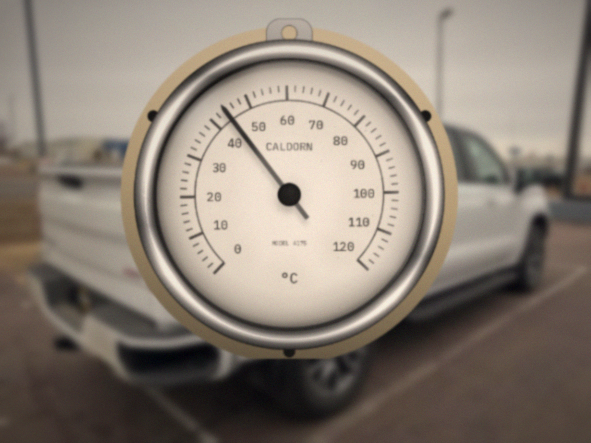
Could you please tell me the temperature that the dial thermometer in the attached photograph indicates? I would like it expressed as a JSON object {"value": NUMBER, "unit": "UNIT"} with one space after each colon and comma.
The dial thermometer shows {"value": 44, "unit": "°C"}
